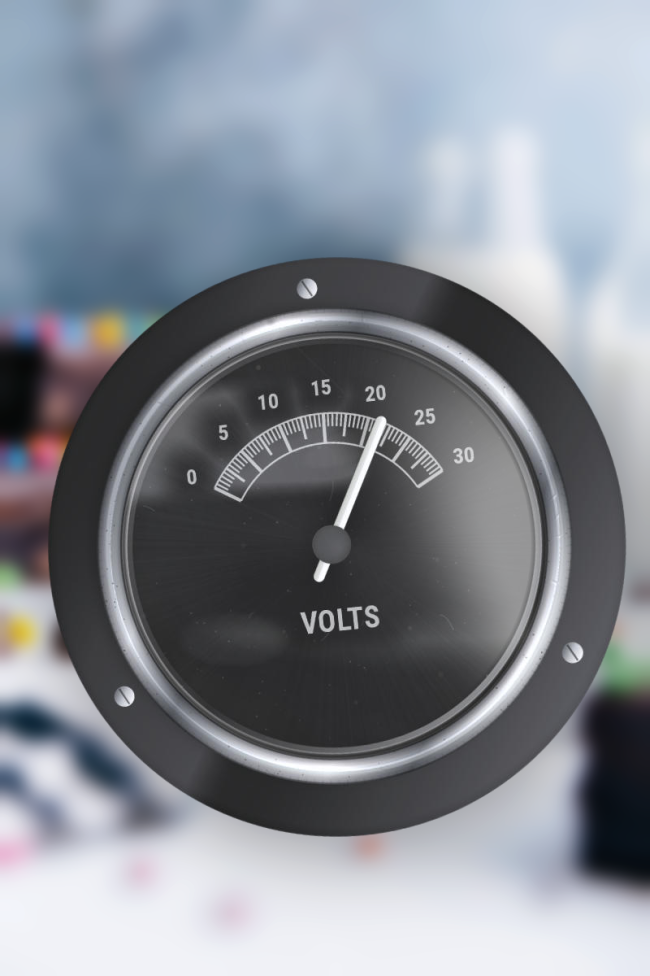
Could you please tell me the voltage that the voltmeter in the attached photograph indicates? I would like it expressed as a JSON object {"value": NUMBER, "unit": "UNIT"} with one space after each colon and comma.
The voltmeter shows {"value": 21.5, "unit": "V"}
